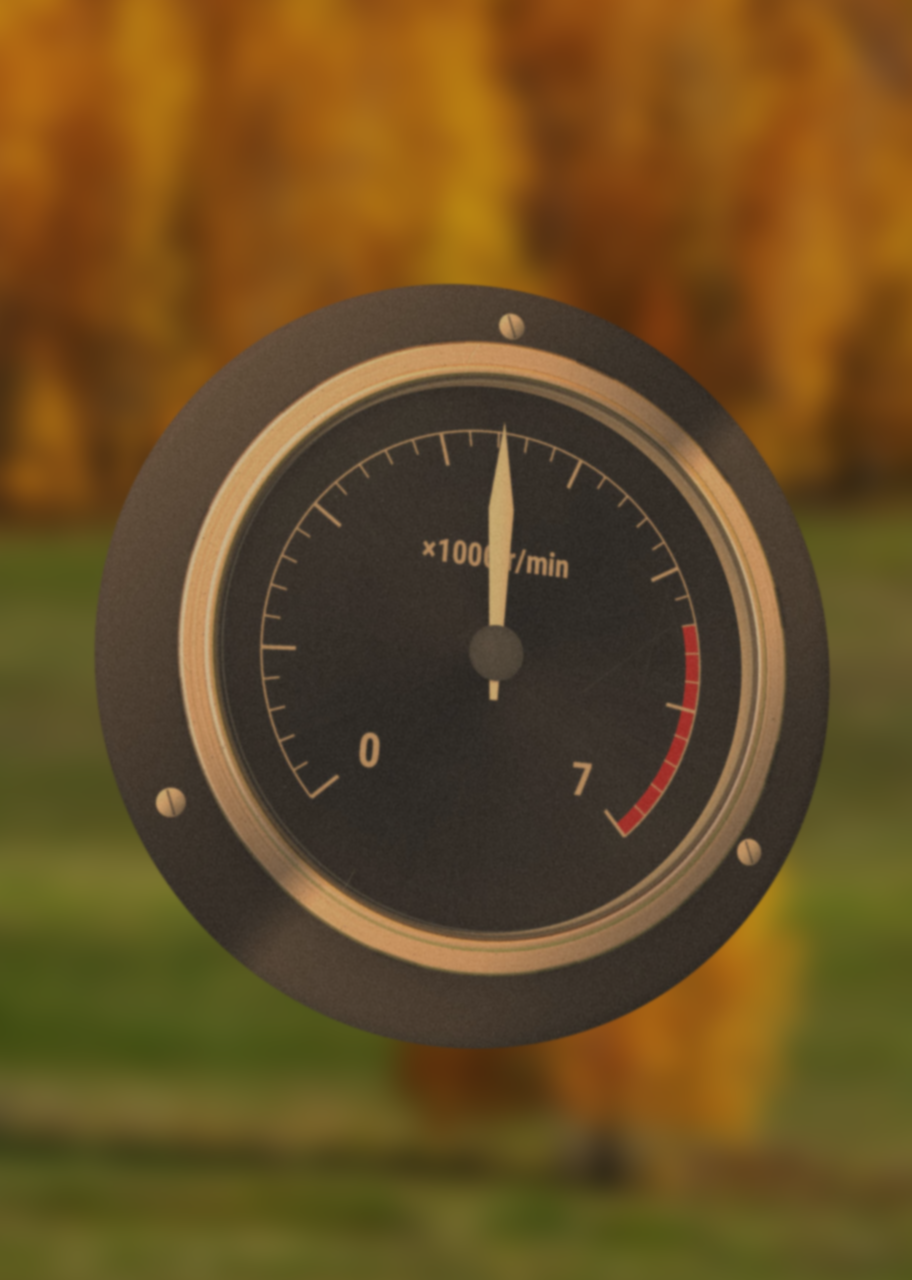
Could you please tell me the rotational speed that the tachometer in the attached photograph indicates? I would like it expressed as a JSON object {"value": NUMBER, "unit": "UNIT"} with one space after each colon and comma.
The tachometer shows {"value": 3400, "unit": "rpm"}
